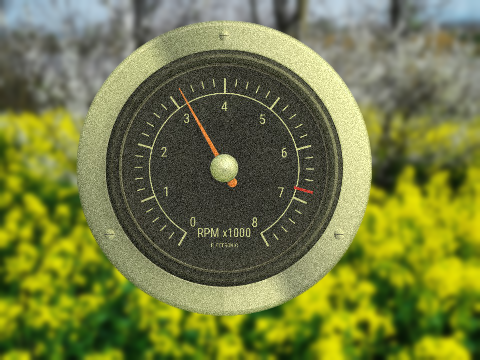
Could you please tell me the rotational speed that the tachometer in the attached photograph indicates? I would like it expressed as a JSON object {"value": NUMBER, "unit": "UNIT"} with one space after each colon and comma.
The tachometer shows {"value": 3200, "unit": "rpm"}
